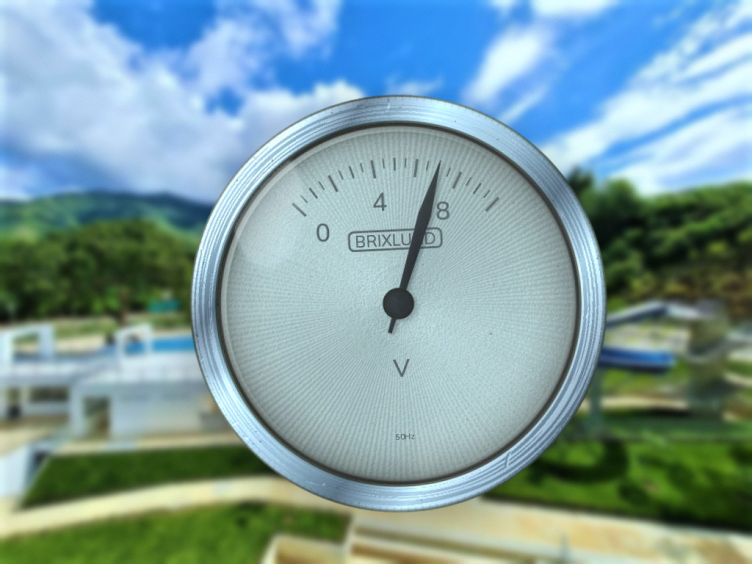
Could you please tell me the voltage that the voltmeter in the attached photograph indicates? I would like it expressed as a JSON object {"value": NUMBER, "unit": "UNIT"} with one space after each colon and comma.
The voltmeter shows {"value": 7, "unit": "V"}
